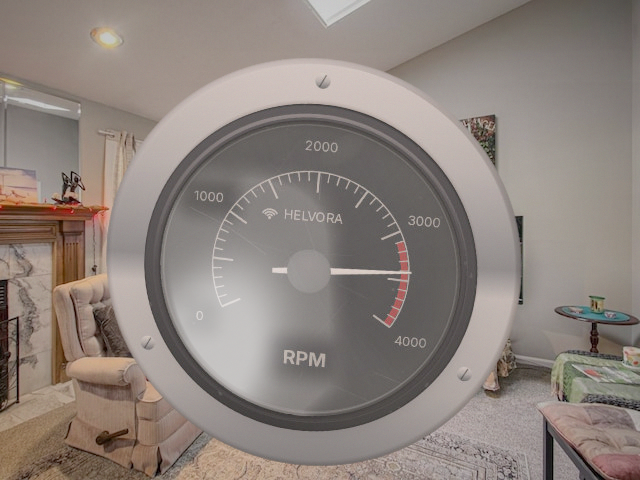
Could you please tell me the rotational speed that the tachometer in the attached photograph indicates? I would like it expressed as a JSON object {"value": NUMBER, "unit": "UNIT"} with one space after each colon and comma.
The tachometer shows {"value": 3400, "unit": "rpm"}
